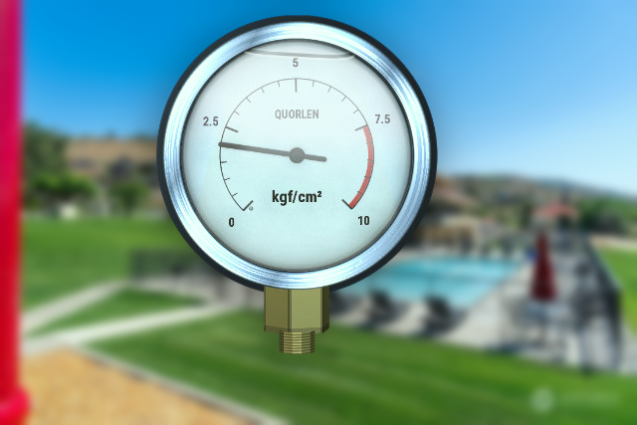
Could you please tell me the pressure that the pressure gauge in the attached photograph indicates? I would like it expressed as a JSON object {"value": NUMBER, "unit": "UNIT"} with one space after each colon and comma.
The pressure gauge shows {"value": 2, "unit": "kg/cm²"}
